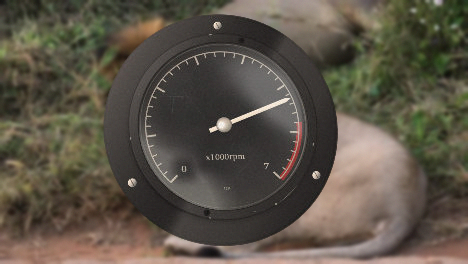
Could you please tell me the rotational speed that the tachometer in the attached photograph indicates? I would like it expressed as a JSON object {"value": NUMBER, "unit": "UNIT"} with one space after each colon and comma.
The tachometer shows {"value": 5300, "unit": "rpm"}
